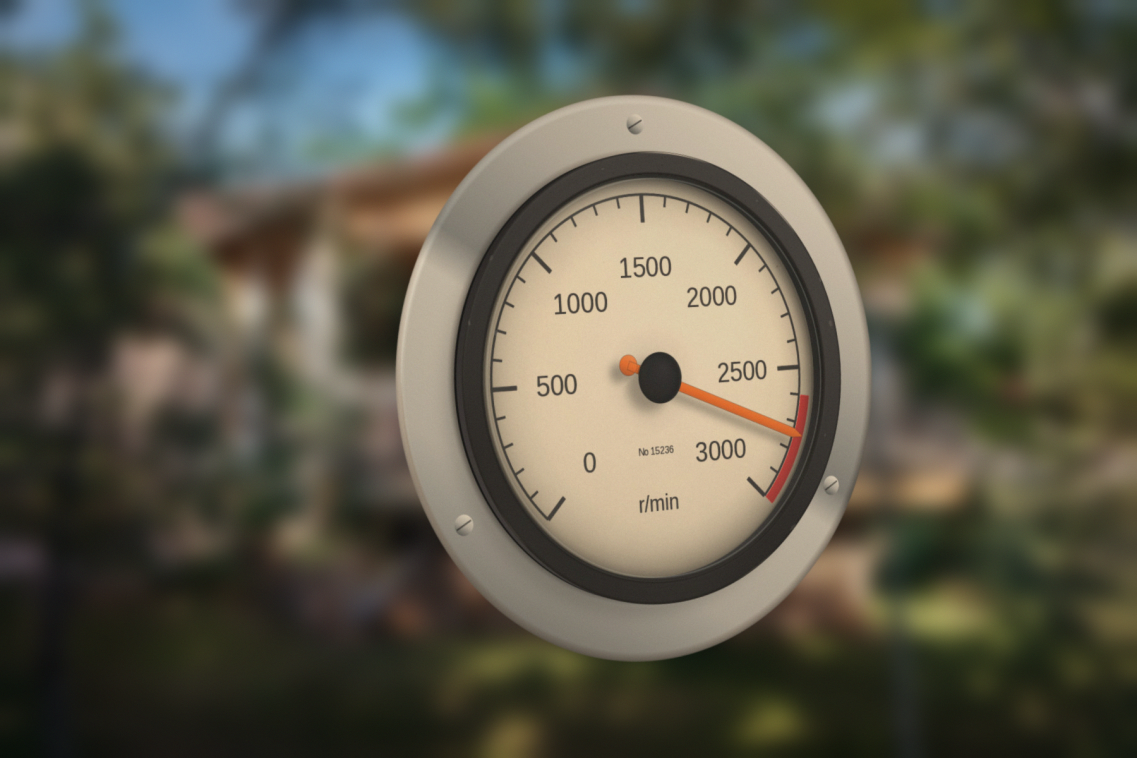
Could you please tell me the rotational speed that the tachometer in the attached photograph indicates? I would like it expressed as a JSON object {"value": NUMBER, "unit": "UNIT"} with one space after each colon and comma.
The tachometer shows {"value": 2750, "unit": "rpm"}
